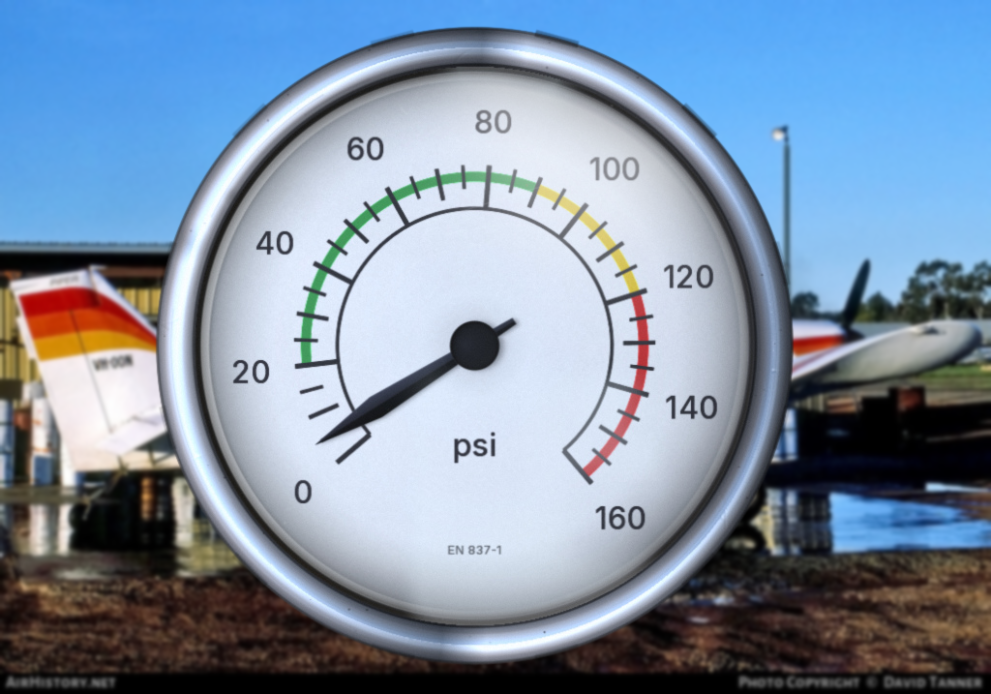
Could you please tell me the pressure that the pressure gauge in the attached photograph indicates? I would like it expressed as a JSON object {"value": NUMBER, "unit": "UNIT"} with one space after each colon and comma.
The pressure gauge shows {"value": 5, "unit": "psi"}
